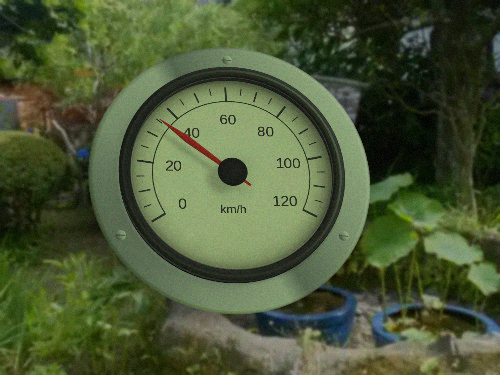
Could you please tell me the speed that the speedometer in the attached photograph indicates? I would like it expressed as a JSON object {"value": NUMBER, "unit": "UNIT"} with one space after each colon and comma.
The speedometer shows {"value": 35, "unit": "km/h"}
